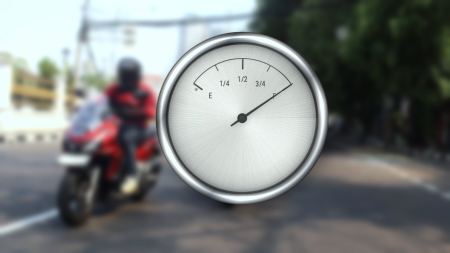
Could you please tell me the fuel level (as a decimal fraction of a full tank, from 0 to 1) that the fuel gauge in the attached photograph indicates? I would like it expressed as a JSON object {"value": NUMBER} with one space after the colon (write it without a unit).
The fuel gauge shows {"value": 1}
